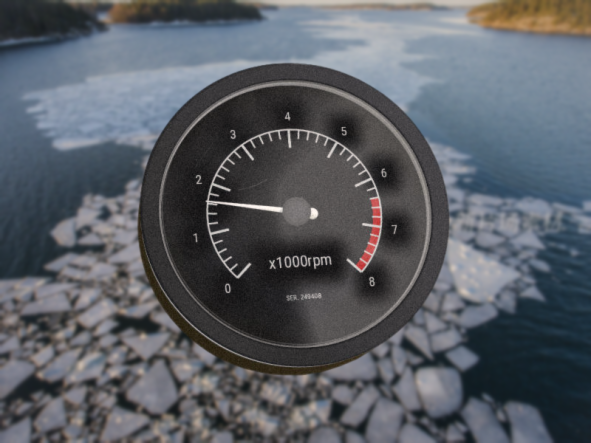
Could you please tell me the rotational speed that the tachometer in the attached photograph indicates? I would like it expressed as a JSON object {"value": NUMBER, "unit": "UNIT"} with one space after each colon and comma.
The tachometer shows {"value": 1600, "unit": "rpm"}
